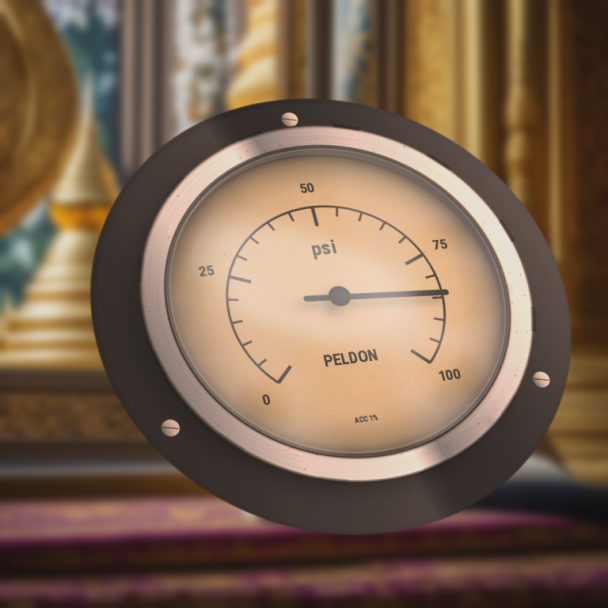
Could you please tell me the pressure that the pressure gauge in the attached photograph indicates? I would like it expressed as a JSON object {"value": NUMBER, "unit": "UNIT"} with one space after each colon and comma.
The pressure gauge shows {"value": 85, "unit": "psi"}
